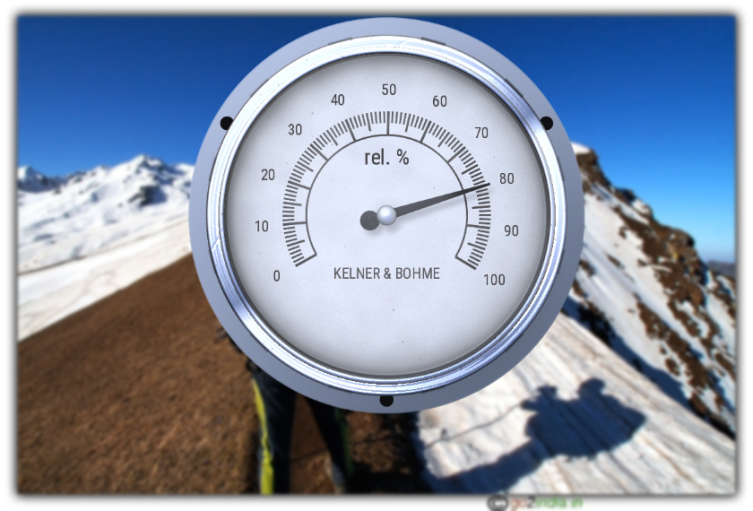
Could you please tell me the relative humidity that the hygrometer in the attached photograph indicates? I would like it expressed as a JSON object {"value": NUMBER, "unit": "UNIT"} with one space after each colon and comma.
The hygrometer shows {"value": 80, "unit": "%"}
